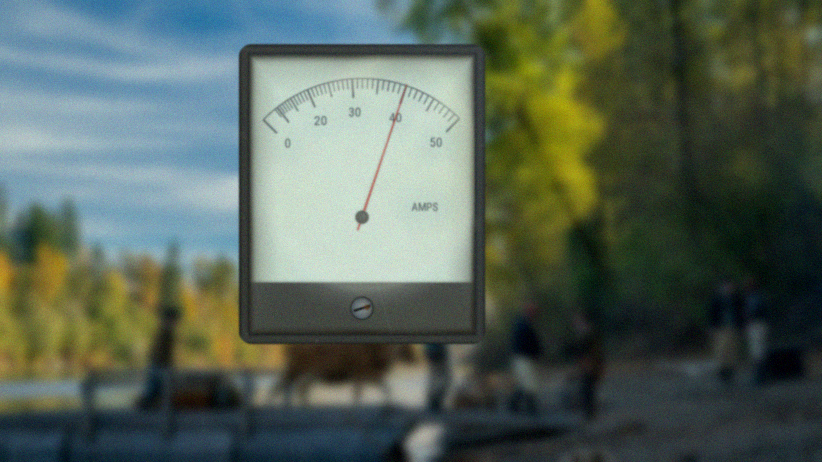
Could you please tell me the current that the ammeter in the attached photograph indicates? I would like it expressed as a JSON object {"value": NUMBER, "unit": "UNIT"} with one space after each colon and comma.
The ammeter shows {"value": 40, "unit": "A"}
